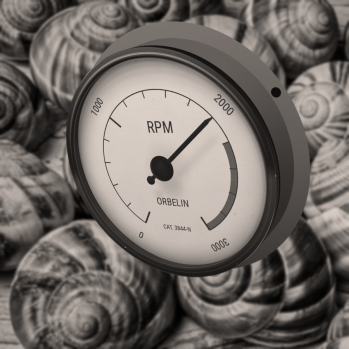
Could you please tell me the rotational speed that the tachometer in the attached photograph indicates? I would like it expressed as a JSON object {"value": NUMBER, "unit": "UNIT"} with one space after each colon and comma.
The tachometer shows {"value": 2000, "unit": "rpm"}
